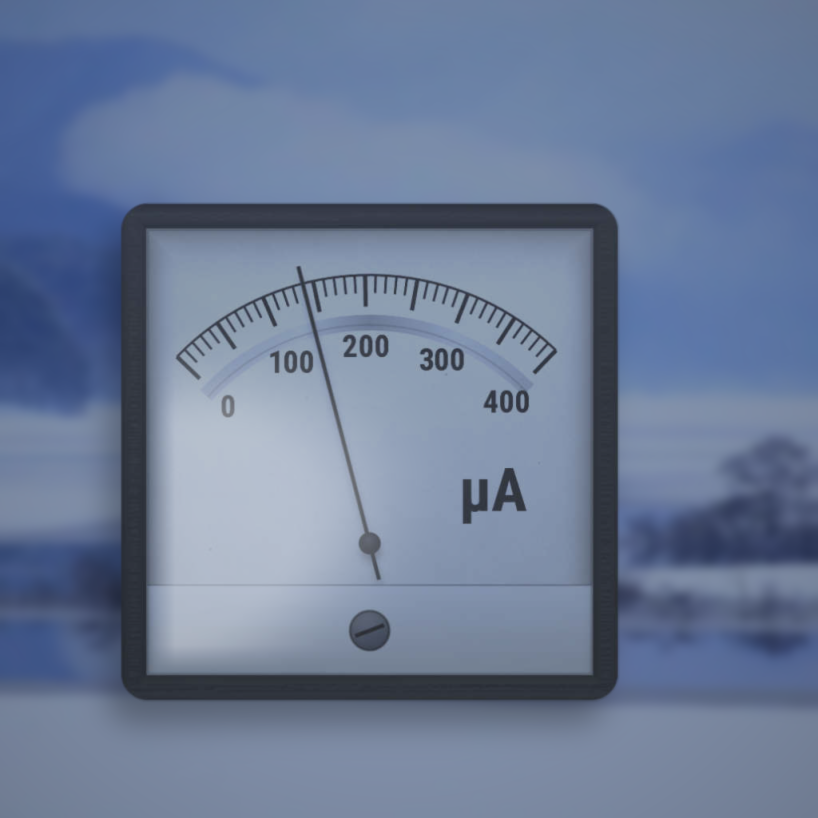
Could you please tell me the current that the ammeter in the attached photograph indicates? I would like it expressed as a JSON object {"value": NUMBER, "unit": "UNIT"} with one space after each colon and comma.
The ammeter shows {"value": 140, "unit": "µA"}
